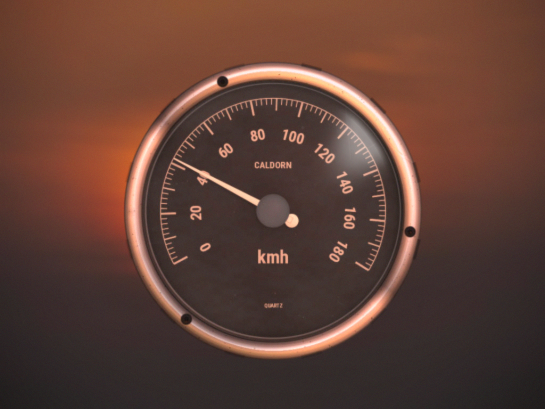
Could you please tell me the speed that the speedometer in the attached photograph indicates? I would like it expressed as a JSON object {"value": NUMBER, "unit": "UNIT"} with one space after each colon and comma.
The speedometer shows {"value": 42, "unit": "km/h"}
